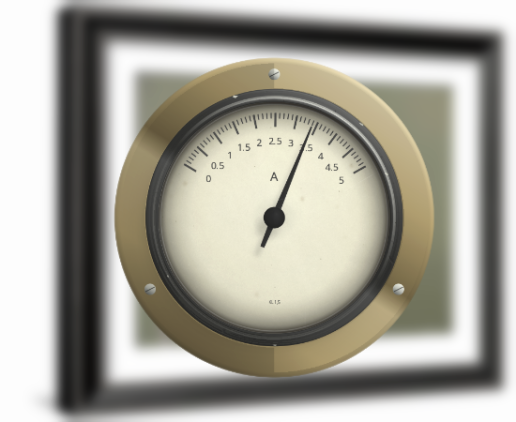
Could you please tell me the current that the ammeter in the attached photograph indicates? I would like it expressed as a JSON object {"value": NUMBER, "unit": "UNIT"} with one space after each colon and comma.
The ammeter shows {"value": 3.4, "unit": "A"}
